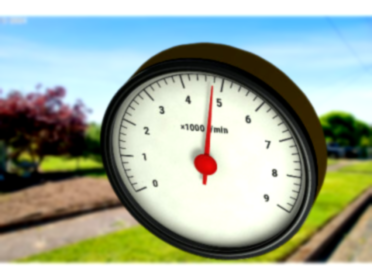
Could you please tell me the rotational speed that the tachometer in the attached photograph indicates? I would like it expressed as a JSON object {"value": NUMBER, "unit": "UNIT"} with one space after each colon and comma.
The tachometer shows {"value": 4800, "unit": "rpm"}
